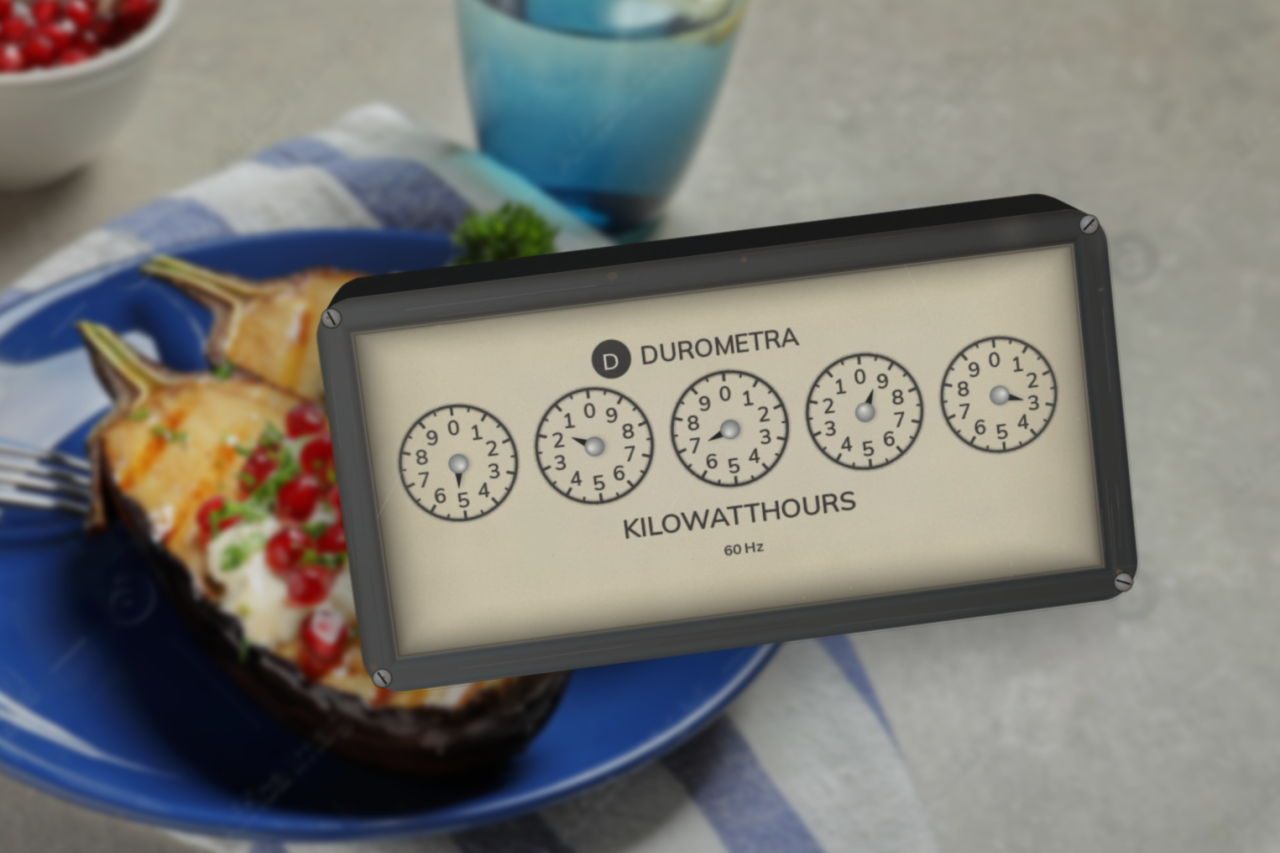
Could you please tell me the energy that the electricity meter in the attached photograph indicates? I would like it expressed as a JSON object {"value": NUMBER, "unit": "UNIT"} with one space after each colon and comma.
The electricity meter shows {"value": 51693, "unit": "kWh"}
